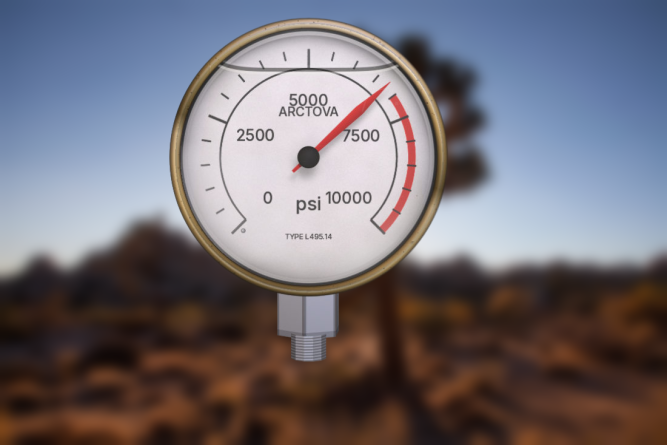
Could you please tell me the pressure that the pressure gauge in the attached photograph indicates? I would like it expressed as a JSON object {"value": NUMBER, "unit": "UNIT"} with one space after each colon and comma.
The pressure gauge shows {"value": 6750, "unit": "psi"}
